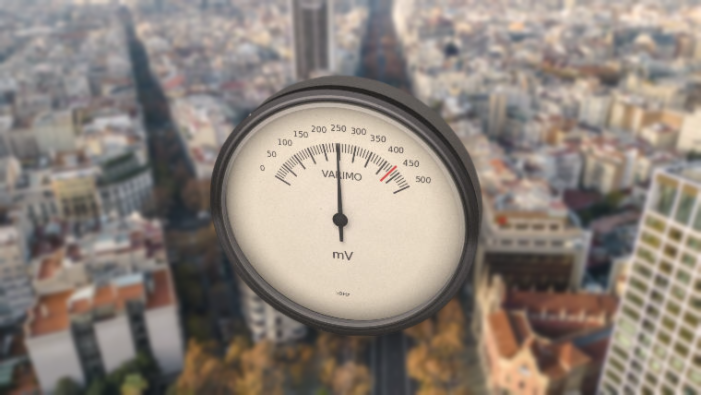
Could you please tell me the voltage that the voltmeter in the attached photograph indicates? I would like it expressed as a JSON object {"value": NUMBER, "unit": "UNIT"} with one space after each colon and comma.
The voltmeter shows {"value": 250, "unit": "mV"}
